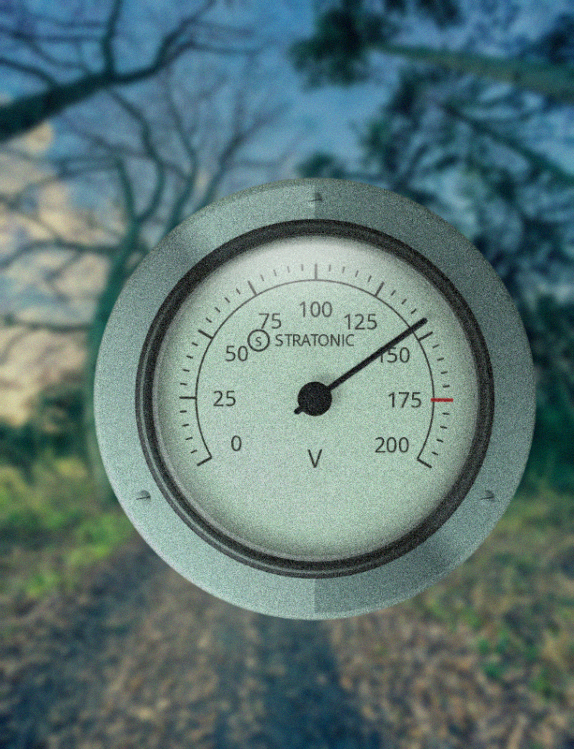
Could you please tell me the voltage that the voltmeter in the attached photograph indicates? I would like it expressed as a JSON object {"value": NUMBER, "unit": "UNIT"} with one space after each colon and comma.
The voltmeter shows {"value": 145, "unit": "V"}
